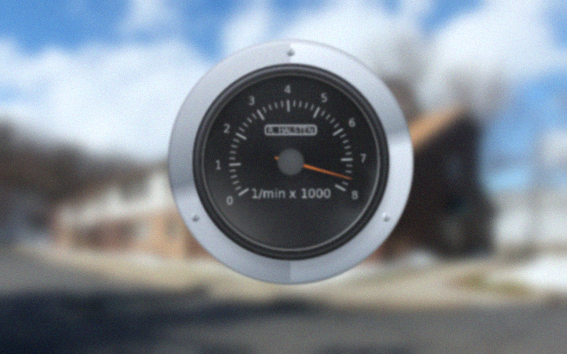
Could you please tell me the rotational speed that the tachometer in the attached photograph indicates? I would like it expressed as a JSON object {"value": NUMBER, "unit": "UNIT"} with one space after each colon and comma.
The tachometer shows {"value": 7600, "unit": "rpm"}
